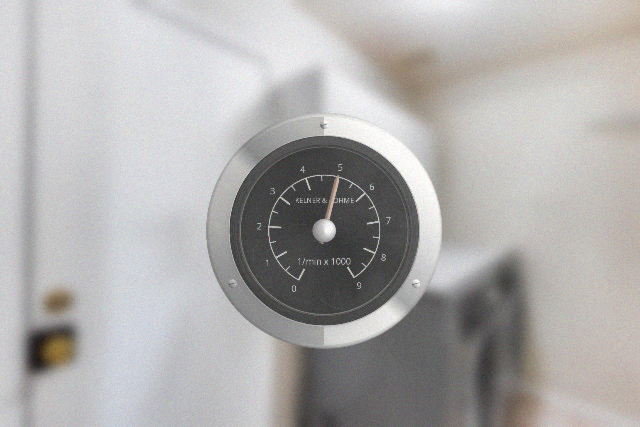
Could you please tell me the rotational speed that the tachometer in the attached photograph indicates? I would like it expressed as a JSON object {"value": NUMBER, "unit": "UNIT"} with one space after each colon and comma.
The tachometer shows {"value": 5000, "unit": "rpm"}
